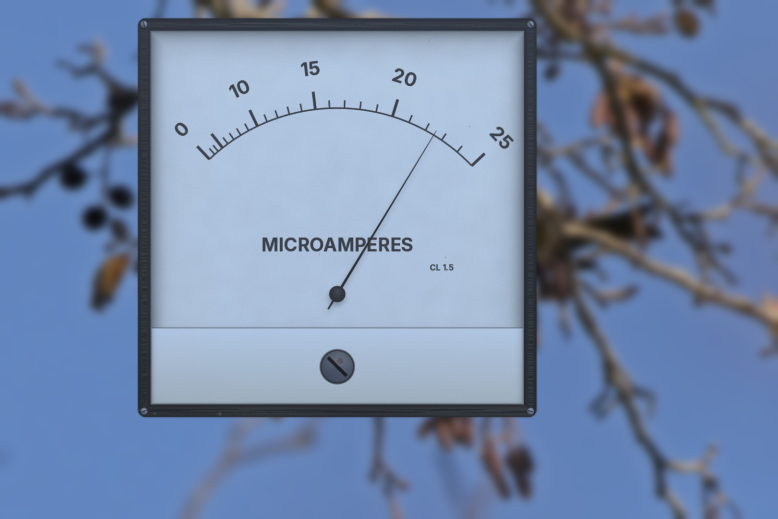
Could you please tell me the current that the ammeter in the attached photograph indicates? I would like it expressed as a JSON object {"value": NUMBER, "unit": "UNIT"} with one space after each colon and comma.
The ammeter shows {"value": 22.5, "unit": "µA"}
